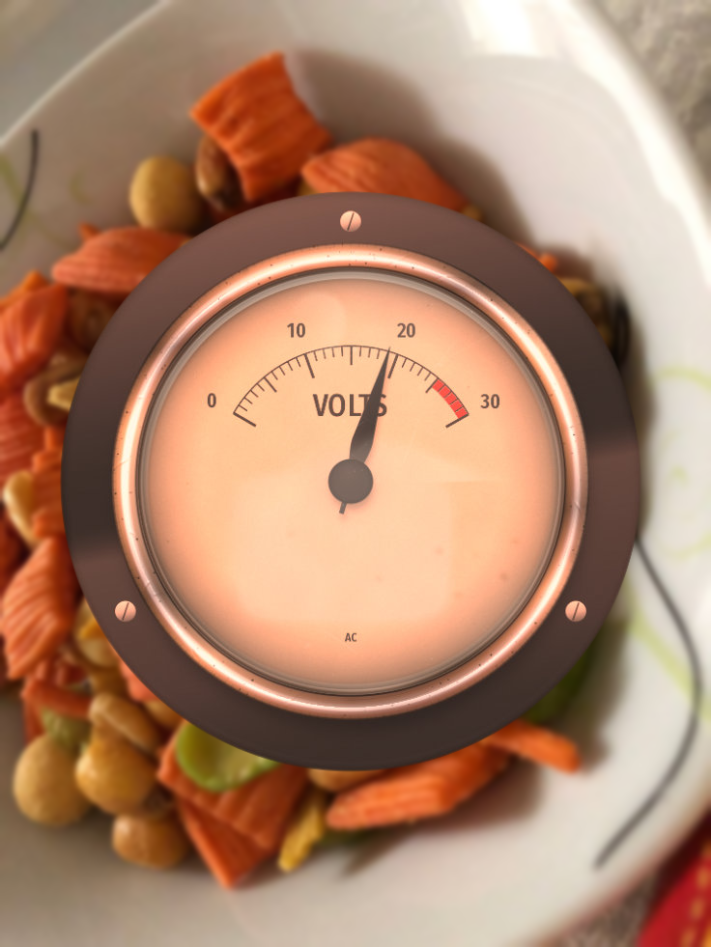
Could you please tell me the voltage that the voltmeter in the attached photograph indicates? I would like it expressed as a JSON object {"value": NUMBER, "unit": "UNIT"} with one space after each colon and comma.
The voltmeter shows {"value": 19, "unit": "V"}
